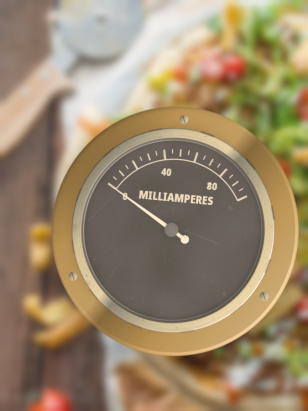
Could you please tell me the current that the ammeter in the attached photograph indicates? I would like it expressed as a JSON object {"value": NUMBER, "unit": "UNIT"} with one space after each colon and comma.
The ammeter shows {"value": 0, "unit": "mA"}
